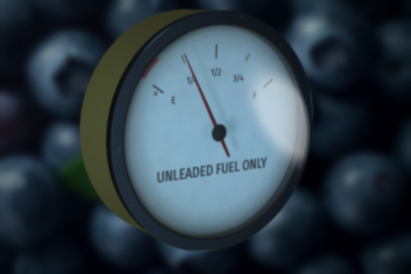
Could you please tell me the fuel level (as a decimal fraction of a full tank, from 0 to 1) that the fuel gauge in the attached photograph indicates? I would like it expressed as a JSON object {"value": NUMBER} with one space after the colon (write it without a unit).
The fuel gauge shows {"value": 0.25}
